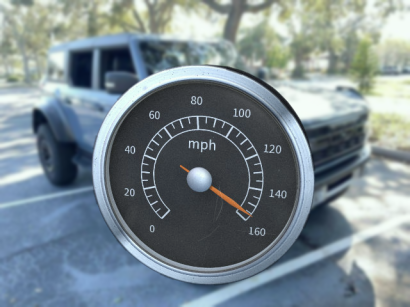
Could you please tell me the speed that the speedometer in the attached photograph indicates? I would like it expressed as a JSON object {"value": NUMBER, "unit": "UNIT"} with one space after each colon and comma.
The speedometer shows {"value": 155, "unit": "mph"}
